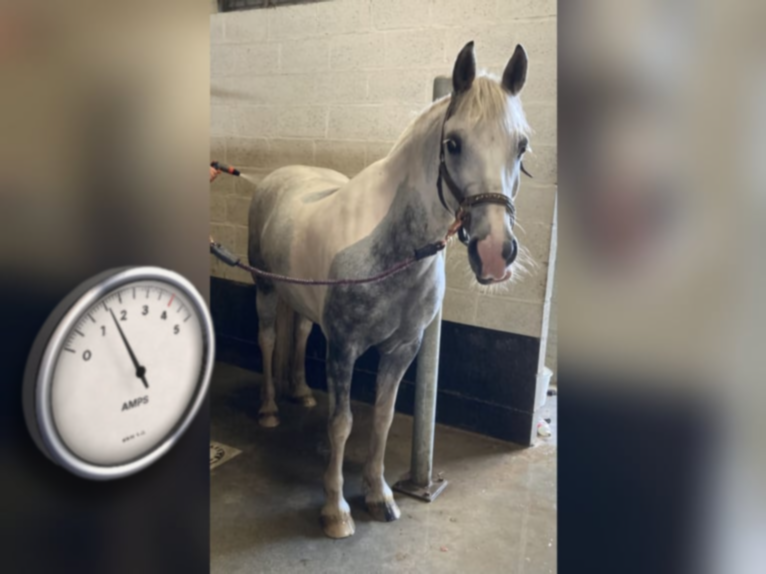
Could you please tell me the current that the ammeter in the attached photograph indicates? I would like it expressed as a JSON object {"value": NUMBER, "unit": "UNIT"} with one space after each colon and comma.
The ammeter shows {"value": 1.5, "unit": "A"}
